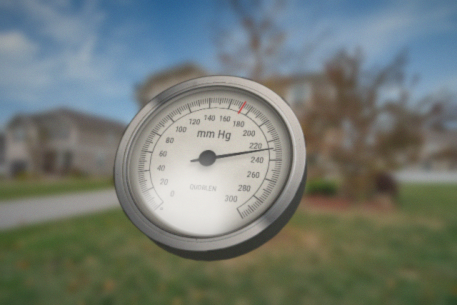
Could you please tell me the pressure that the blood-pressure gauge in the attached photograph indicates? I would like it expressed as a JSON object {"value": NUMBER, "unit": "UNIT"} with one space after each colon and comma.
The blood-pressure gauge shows {"value": 230, "unit": "mmHg"}
